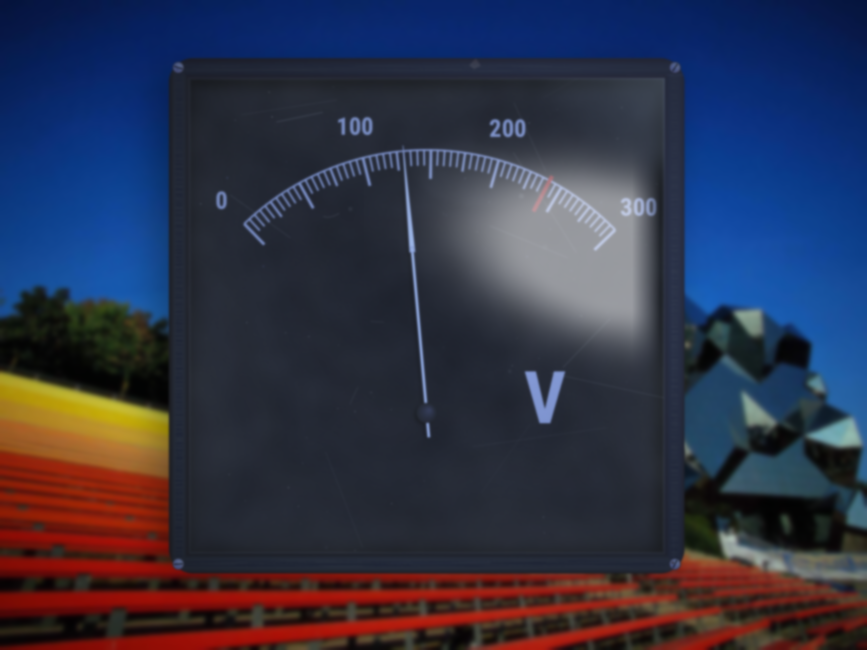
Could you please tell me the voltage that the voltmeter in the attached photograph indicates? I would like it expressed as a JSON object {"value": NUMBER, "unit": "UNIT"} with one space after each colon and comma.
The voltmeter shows {"value": 130, "unit": "V"}
